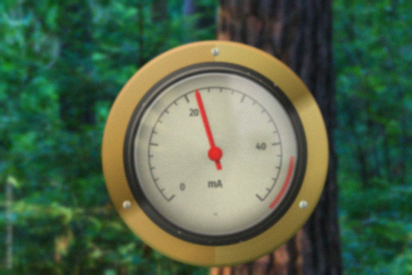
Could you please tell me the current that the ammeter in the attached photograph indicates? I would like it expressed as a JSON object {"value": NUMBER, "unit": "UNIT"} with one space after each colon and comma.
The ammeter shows {"value": 22, "unit": "mA"}
